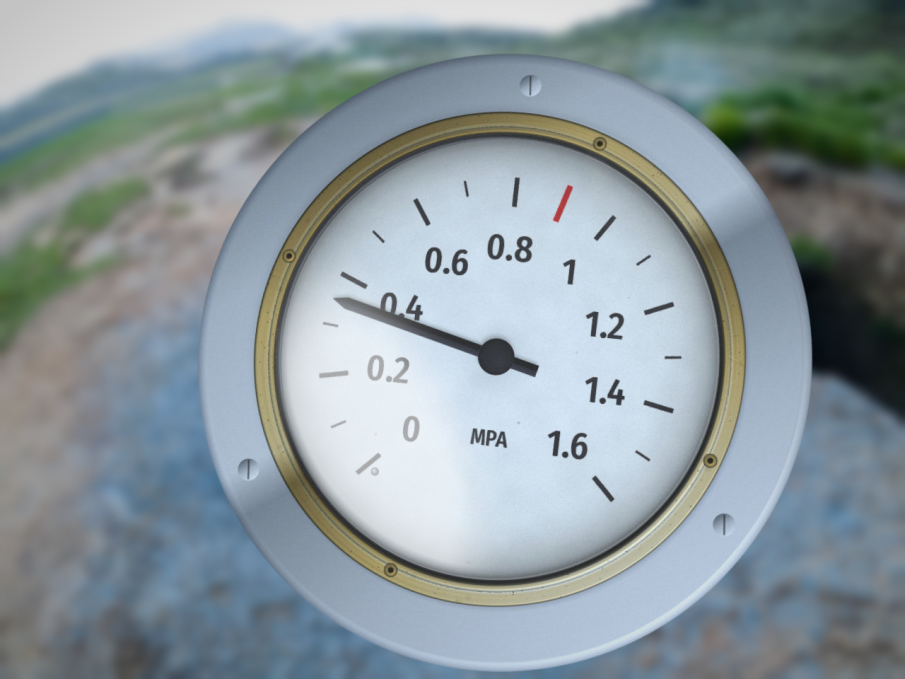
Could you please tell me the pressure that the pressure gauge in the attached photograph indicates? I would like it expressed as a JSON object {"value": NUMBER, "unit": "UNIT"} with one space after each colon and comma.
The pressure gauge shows {"value": 0.35, "unit": "MPa"}
